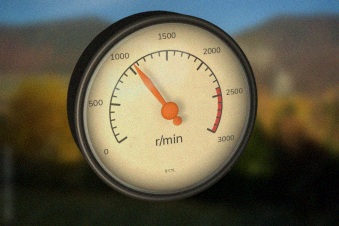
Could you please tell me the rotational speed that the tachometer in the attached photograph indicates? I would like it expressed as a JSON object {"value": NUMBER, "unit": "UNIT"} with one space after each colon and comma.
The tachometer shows {"value": 1050, "unit": "rpm"}
